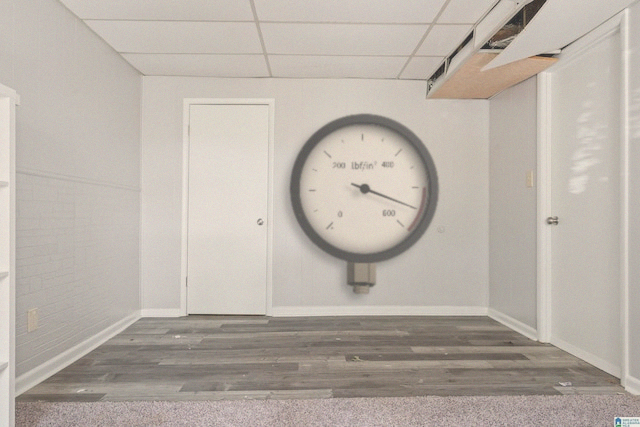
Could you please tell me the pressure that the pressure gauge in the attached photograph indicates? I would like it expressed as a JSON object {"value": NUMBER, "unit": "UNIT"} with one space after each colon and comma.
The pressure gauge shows {"value": 550, "unit": "psi"}
